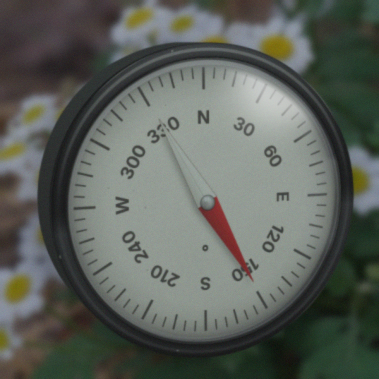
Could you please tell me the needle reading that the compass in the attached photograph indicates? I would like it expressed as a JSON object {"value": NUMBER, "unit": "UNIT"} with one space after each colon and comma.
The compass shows {"value": 150, "unit": "°"}
